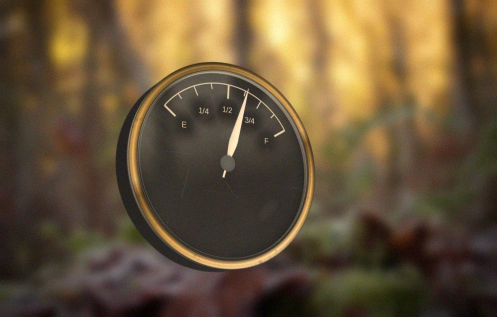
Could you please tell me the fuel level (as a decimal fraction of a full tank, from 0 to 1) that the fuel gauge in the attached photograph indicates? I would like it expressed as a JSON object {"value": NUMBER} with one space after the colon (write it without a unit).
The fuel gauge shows {"value": 0.625}
